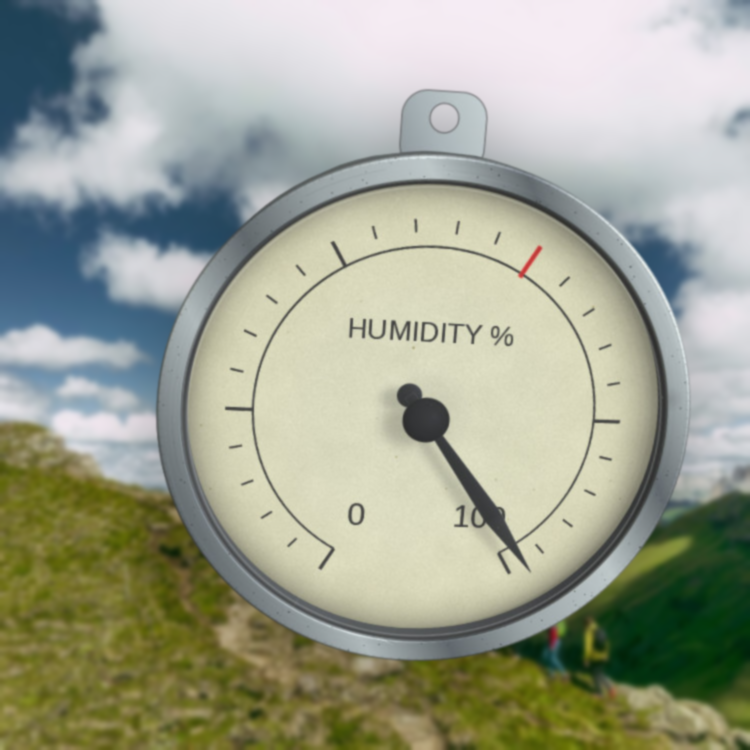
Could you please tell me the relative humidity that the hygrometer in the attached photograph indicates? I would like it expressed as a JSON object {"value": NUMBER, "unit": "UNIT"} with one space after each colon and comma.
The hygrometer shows {"value": 98, "unit": "%"}
